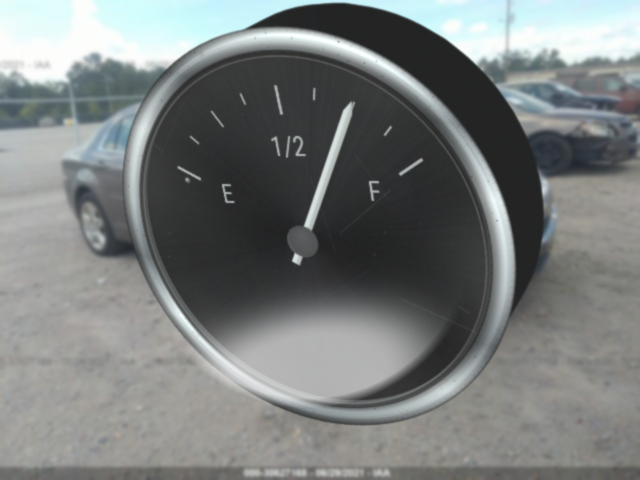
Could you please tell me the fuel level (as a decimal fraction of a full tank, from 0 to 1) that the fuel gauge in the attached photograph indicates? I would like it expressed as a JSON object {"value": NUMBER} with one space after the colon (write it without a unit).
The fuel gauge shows {"value": 0.75}
